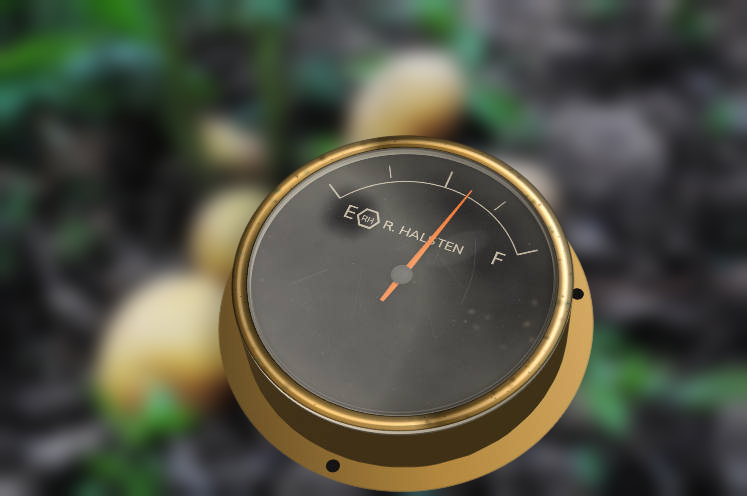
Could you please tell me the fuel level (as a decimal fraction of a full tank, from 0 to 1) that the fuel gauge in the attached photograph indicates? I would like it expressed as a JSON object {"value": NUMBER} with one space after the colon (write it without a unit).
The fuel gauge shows {"value": 0.625}
